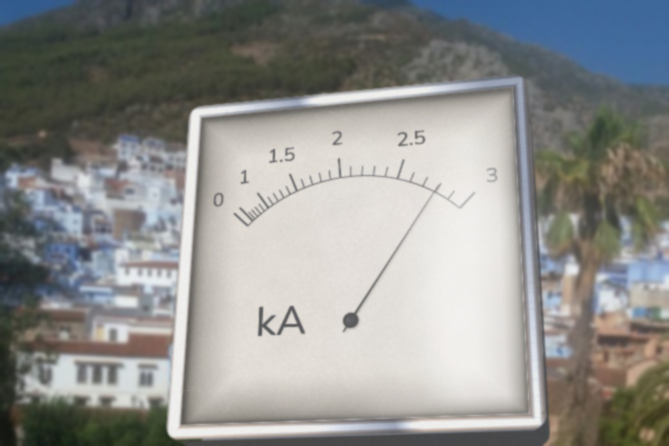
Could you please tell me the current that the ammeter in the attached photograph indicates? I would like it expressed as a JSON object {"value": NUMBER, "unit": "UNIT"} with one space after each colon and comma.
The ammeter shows {"value": 2.8, "unit": "kA"}
